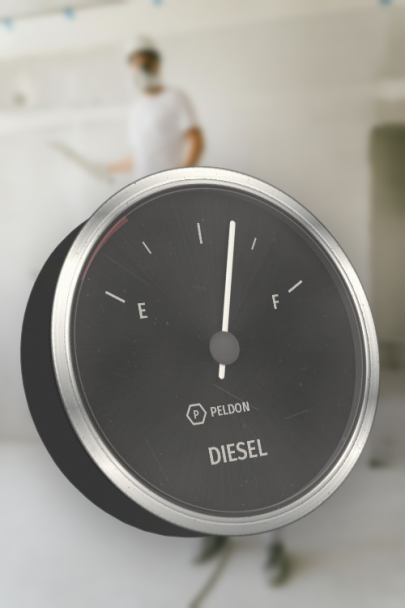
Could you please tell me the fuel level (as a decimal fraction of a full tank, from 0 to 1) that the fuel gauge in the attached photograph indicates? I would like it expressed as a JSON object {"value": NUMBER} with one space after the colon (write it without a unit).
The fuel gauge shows {"value": 0.625}
